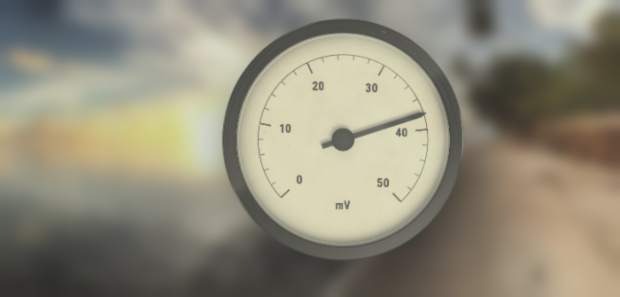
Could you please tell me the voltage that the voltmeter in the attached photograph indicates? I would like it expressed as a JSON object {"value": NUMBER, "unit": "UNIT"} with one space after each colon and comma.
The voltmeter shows {"value": 38, "unit": "mV"}
